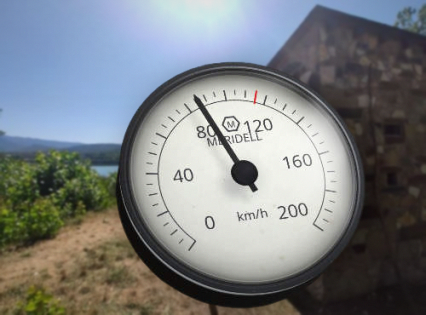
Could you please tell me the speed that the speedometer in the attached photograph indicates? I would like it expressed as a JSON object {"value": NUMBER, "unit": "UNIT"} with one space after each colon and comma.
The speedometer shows {"value": 85, "unit": "km/h"}
